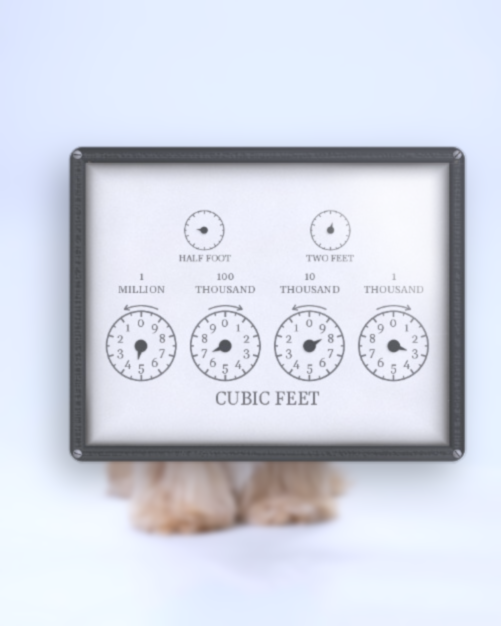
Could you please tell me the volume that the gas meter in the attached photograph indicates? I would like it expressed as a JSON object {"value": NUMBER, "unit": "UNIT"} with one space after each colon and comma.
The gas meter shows {"value": 468300, "unit": "ft³"}
